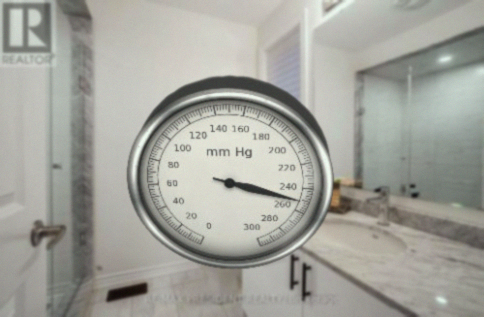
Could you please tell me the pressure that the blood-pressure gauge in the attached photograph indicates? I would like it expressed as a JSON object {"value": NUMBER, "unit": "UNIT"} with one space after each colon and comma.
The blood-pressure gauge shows {"value": 250, "unit": "mmHg"}
